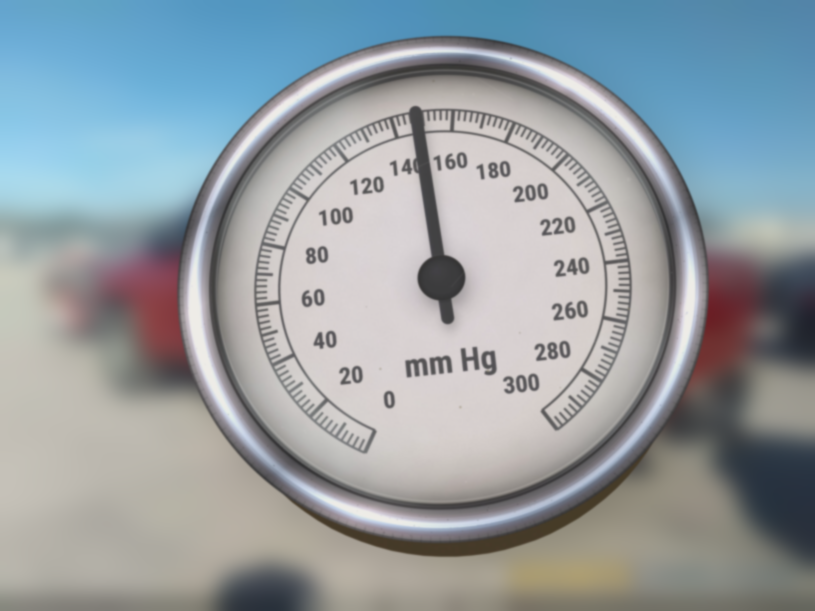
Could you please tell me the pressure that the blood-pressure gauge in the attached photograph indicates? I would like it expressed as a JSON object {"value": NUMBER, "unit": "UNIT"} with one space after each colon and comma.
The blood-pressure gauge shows {"value": 148, "unit": "mmHg"}
